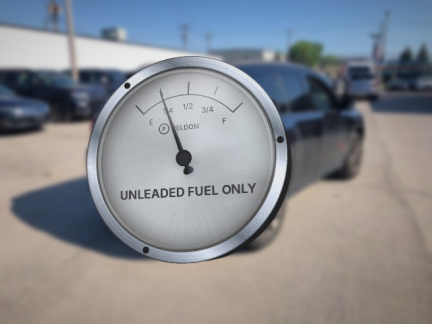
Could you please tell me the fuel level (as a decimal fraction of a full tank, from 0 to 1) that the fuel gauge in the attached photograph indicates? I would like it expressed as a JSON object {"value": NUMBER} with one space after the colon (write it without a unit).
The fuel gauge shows {"value": 0.25}
